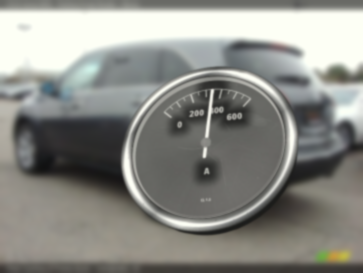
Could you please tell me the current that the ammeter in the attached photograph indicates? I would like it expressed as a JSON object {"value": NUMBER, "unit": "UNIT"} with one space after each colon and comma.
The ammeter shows {"value": 350, "unit": "A"}
